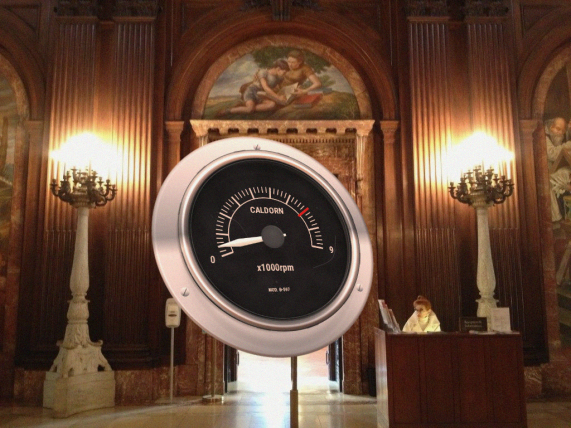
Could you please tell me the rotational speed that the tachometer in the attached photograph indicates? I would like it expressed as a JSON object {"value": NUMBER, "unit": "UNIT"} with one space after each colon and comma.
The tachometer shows {"value": 400, "unit": "rpm"}
